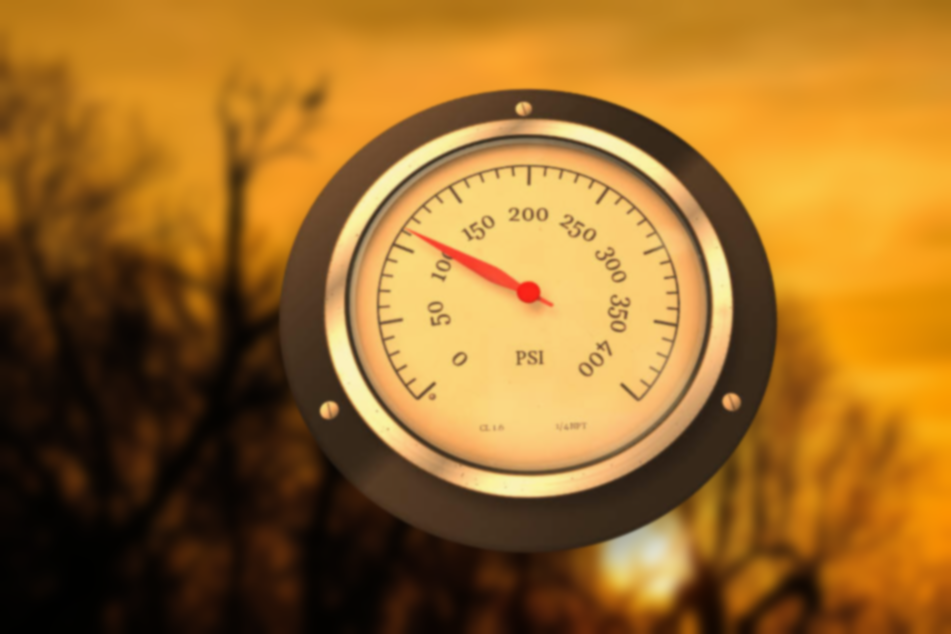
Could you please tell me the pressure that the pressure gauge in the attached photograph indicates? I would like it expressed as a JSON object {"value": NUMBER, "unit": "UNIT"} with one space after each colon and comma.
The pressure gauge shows {"value": 110, "unit": "psi"}
